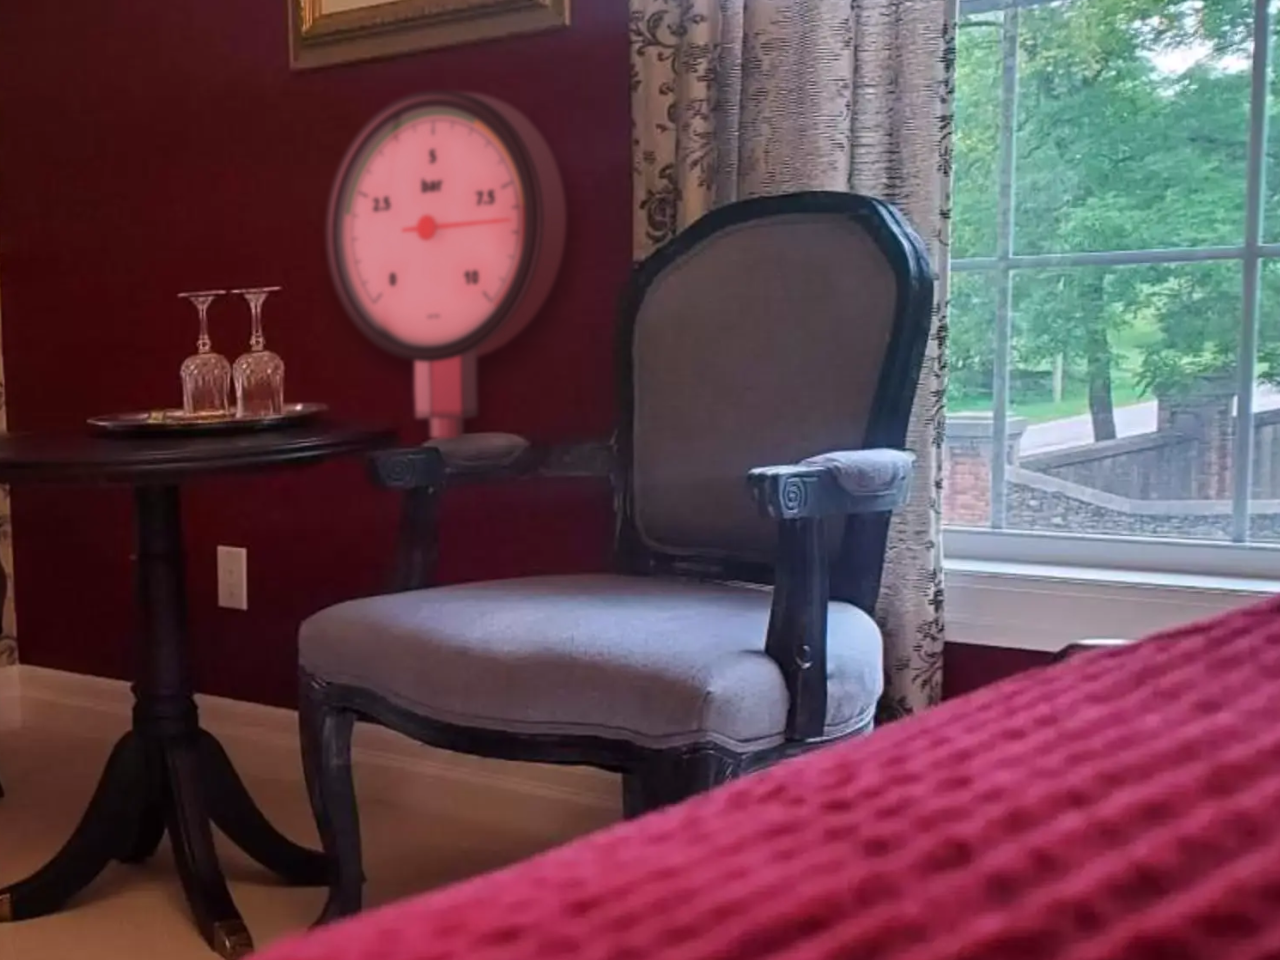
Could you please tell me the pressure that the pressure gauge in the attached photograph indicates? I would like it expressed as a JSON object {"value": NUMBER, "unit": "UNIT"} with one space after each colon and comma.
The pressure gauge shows {"value": 8.25, "unit": "bar"}
